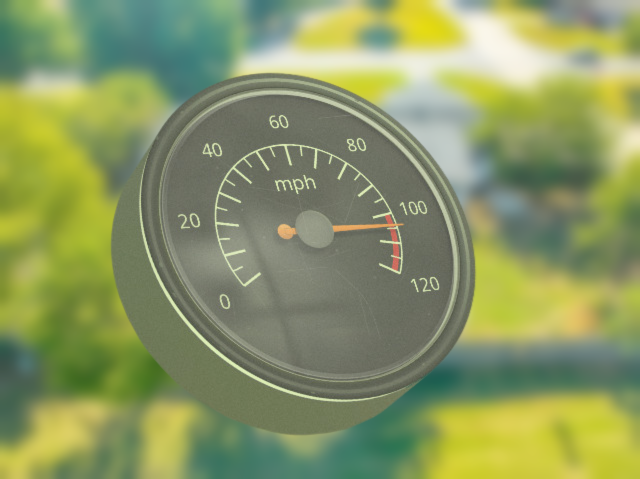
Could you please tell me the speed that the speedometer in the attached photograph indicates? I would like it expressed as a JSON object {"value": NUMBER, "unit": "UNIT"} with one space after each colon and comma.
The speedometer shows {"value": 105, "unit": "mph"}
